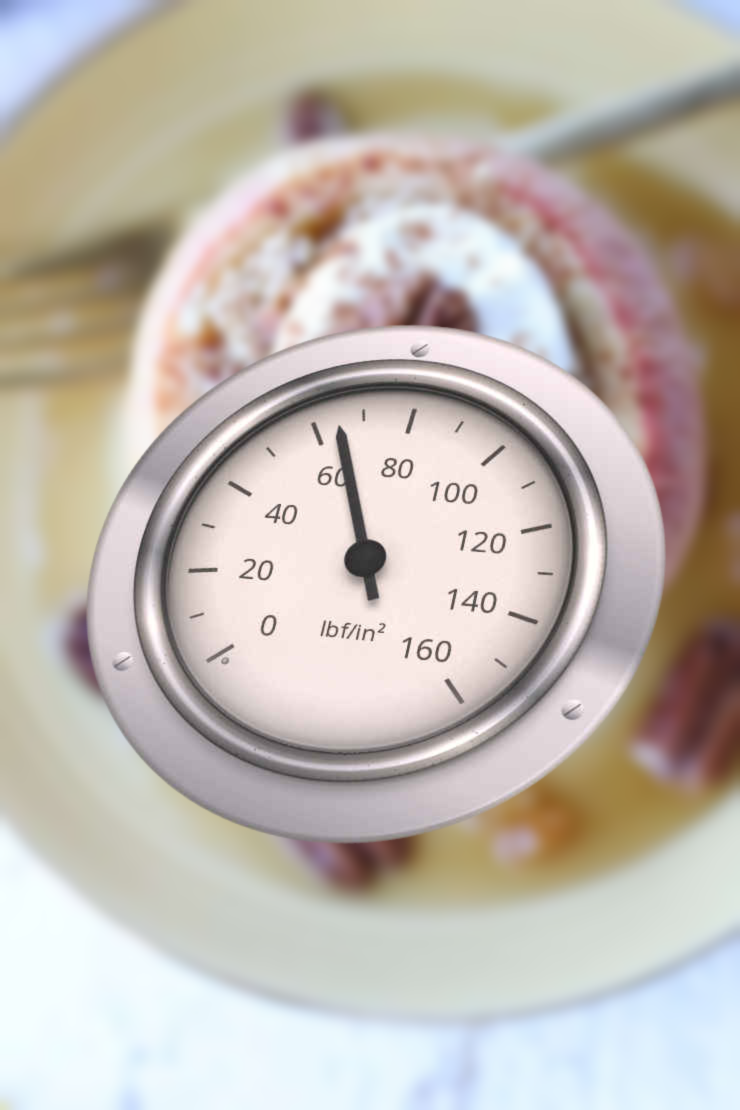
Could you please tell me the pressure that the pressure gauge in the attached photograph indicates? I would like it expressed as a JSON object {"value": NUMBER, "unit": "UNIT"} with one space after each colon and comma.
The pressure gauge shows {"value": 65, "unit": "psi"}
